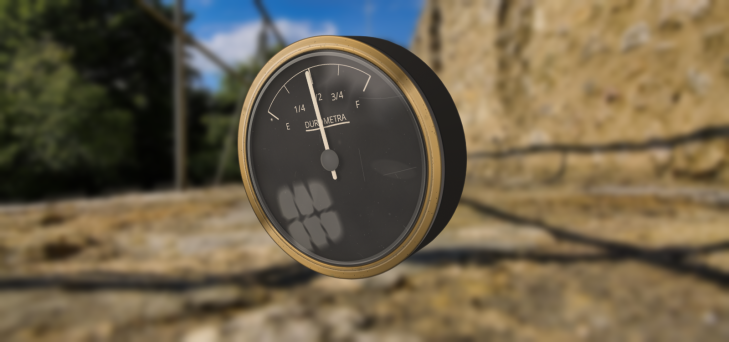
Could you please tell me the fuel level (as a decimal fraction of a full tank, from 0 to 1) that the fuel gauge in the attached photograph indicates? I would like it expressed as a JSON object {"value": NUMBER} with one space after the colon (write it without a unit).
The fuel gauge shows {"value": 0.5}
